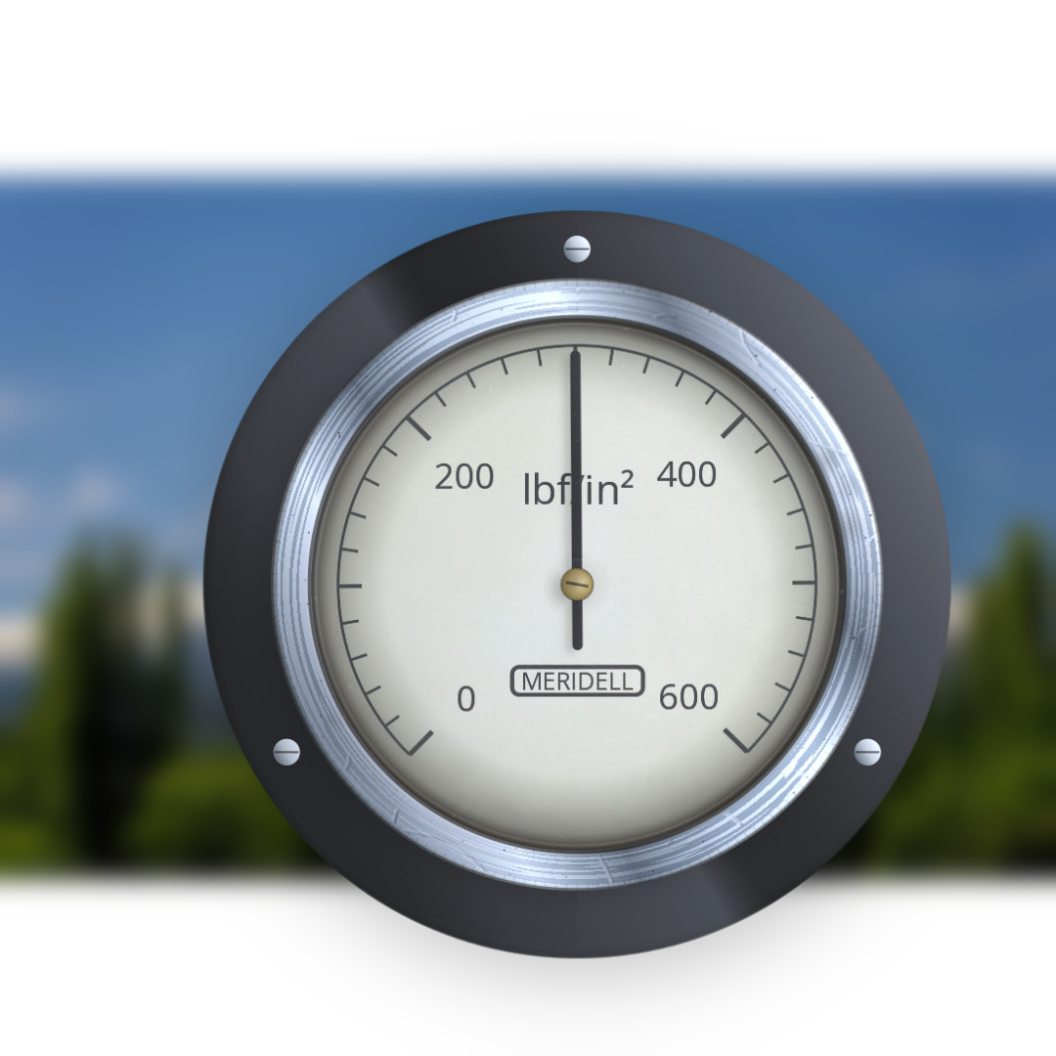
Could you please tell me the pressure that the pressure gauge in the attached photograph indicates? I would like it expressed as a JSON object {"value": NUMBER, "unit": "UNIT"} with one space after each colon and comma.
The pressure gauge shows {"value": 300, "unit": "psi"}
